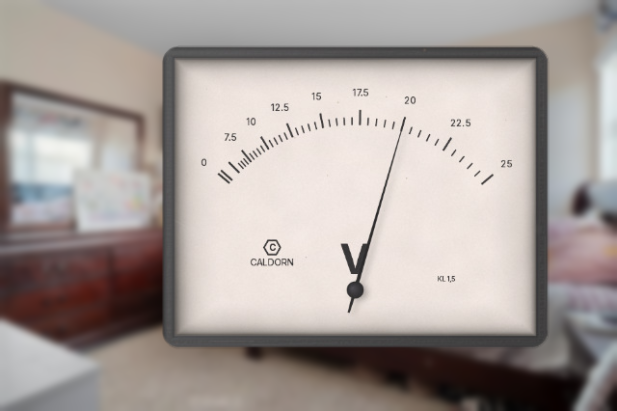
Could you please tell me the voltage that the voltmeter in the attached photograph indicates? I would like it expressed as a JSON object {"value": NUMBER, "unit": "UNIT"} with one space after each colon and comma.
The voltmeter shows {"value": 20, "unit": "V"}
